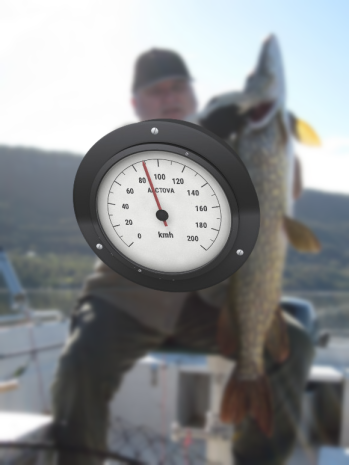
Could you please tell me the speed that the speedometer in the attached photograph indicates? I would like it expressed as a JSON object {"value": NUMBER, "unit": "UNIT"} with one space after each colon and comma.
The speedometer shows {"value": 90, "unit": "km/h"}
